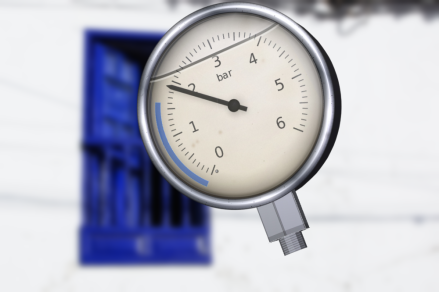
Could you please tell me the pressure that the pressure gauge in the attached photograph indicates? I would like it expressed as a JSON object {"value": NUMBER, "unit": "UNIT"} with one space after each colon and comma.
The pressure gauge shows {"value": 1.9, "unit": "bar"}
